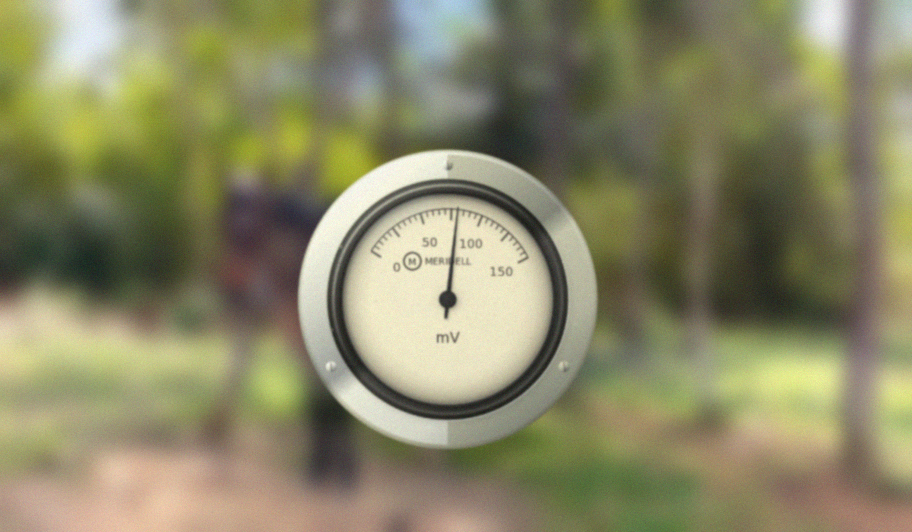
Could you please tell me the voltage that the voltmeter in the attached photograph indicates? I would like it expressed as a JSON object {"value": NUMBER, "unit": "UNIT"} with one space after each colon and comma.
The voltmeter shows {"value": 80, "unit": "mV"}
